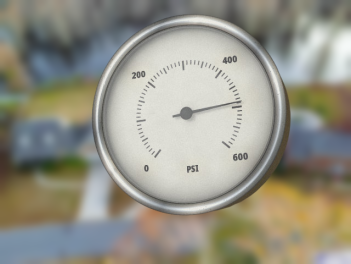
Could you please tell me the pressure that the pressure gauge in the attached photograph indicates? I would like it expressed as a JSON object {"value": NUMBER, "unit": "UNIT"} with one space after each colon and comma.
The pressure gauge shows {"value": 490, "unit": "psi"}
